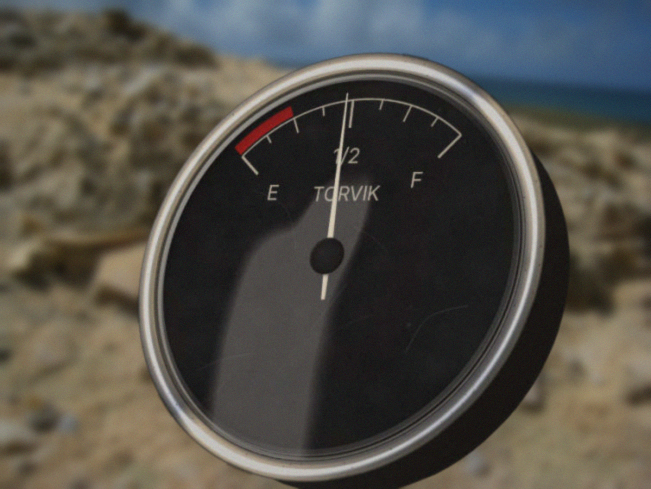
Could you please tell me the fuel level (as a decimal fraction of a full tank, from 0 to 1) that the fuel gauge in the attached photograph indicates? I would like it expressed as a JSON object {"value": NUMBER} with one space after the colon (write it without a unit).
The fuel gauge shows {"value": 0.5}
